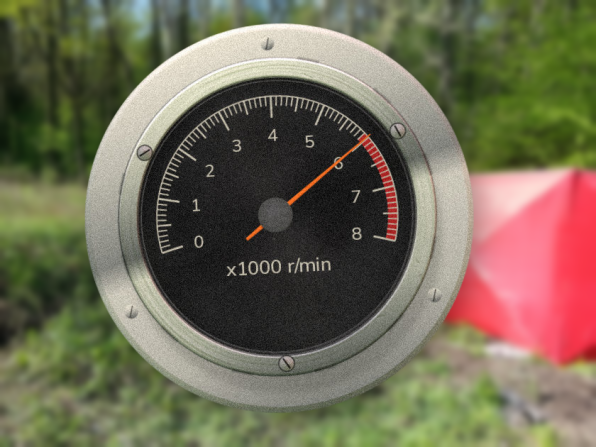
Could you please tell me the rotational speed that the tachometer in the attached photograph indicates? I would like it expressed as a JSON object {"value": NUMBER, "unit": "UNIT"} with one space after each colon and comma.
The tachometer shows {"value": 6000, "unit": "rpm"}
